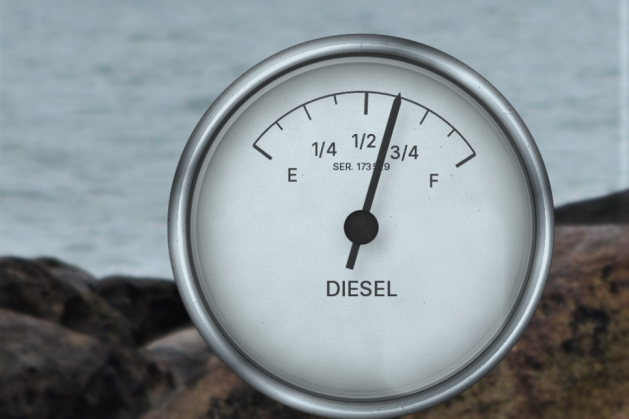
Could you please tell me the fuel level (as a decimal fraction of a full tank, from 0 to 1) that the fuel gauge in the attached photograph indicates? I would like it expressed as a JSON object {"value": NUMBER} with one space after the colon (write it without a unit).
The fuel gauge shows {"value": 0.625}
